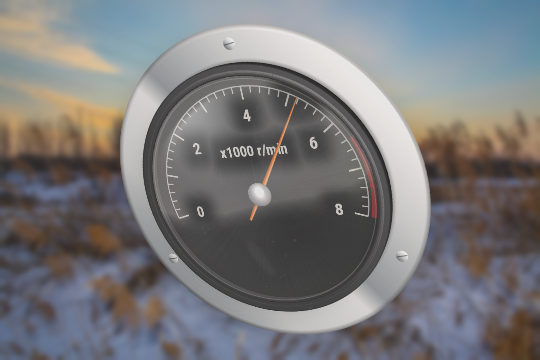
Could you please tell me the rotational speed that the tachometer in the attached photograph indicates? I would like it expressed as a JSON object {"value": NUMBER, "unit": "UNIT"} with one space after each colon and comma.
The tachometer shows {"value": 5200, "unit": "rpm"}
